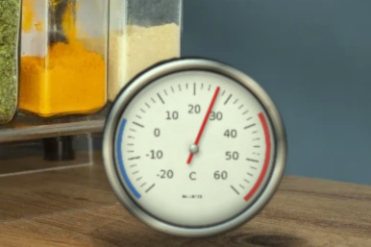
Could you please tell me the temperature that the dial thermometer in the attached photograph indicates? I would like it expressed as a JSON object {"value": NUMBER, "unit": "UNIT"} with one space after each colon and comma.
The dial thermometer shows {"value": 26, "unit": "°C"}
